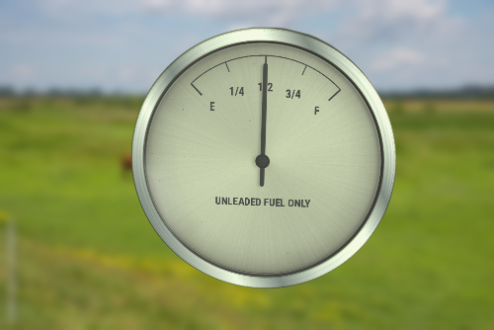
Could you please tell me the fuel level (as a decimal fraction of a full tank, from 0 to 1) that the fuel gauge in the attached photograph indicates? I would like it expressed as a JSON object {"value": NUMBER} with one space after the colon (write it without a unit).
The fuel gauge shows {"value": 0.5}
